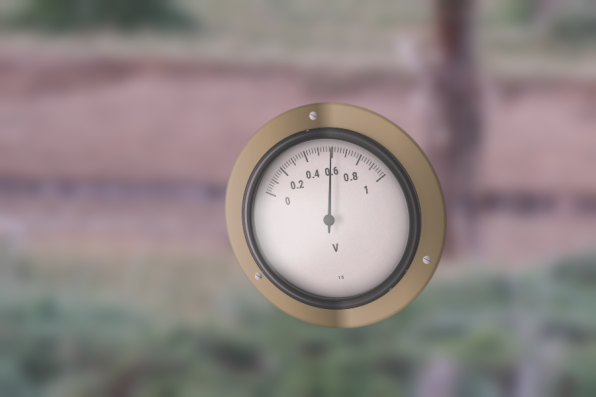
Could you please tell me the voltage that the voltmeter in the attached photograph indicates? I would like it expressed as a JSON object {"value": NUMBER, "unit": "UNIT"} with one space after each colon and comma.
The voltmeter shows {"value": 0.6, "unit": "V"}
